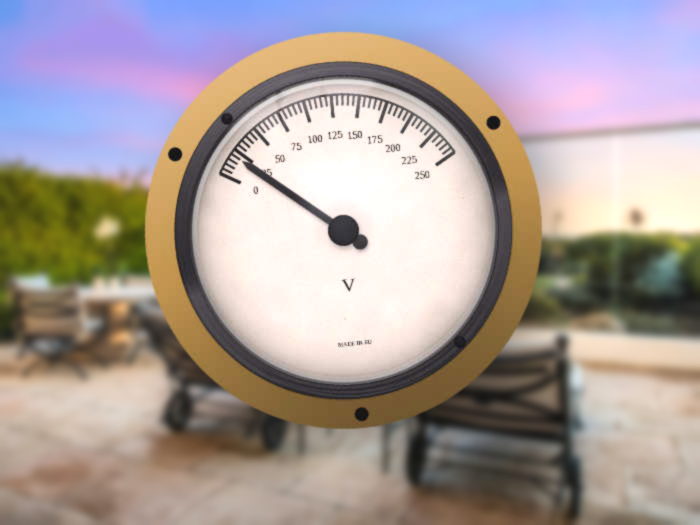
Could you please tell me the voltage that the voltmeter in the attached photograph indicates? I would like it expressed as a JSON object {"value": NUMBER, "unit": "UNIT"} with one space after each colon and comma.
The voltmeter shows {"value": 20, "unit": "V"}
